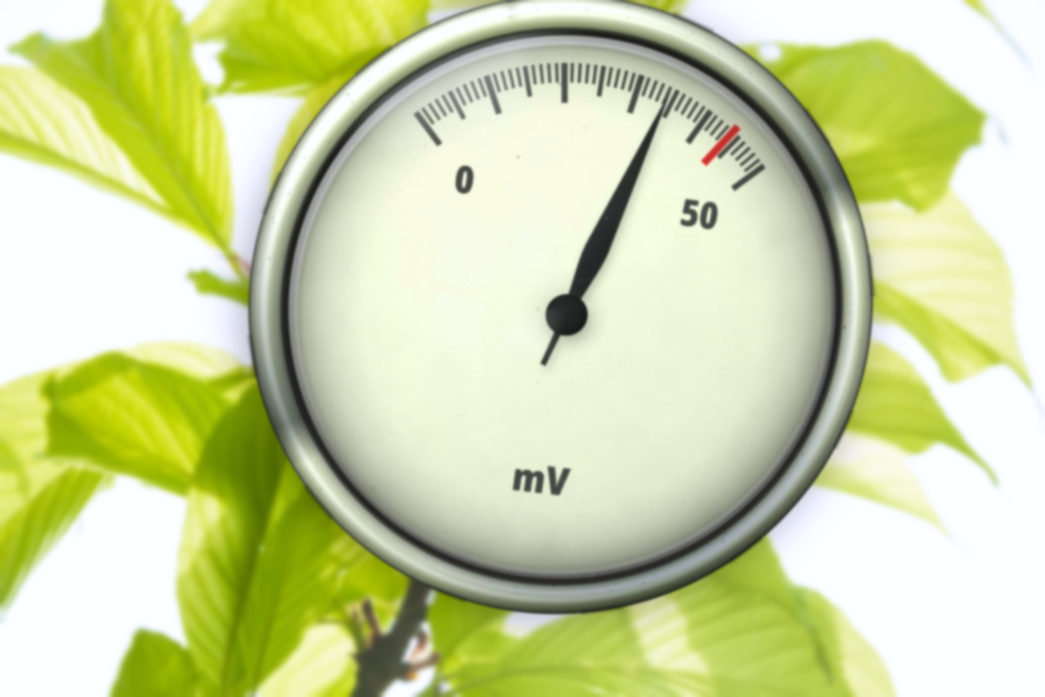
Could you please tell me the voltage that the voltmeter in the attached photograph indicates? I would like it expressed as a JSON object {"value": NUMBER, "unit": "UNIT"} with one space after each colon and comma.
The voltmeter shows {"value": 34, "unit": "mV"}
